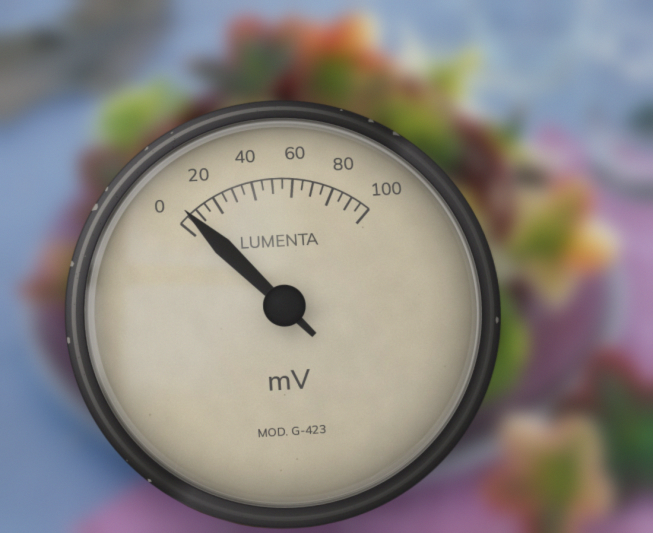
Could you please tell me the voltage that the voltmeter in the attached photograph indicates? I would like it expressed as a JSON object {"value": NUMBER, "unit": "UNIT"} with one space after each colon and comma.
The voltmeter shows {"value": 5, "unit": "mV"}
